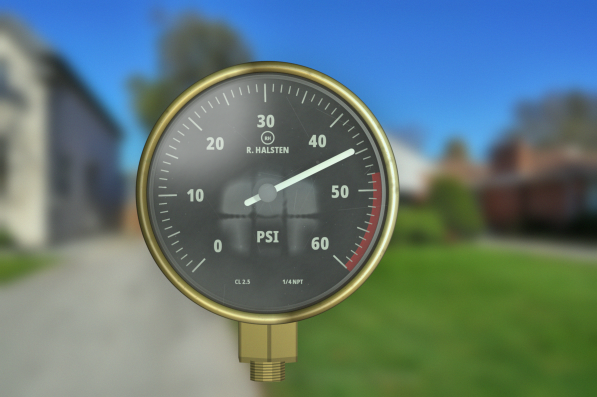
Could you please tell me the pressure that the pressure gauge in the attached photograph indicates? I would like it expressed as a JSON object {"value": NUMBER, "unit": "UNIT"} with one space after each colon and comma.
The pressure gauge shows {"value": 44.5, "unit": "psi"}
